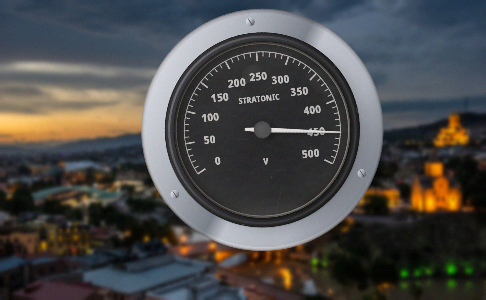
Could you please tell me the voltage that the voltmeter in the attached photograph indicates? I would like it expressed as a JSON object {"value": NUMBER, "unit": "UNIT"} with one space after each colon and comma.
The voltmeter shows {"value": 450, "unit": "V"}
